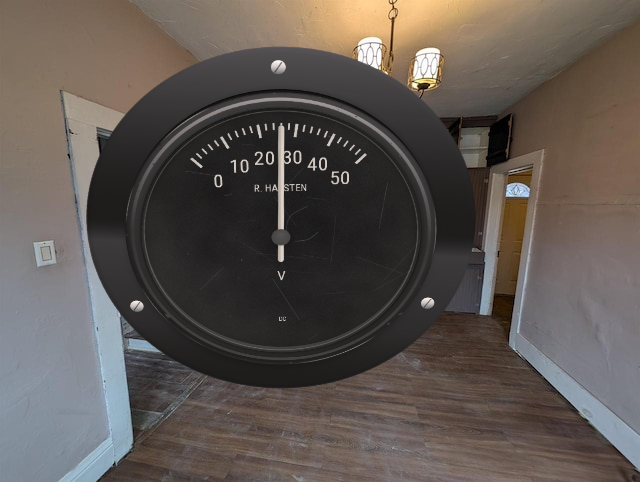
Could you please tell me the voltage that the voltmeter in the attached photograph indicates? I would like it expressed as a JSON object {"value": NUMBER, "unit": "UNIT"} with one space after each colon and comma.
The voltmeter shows {"value": 26, "unit": "V"}
